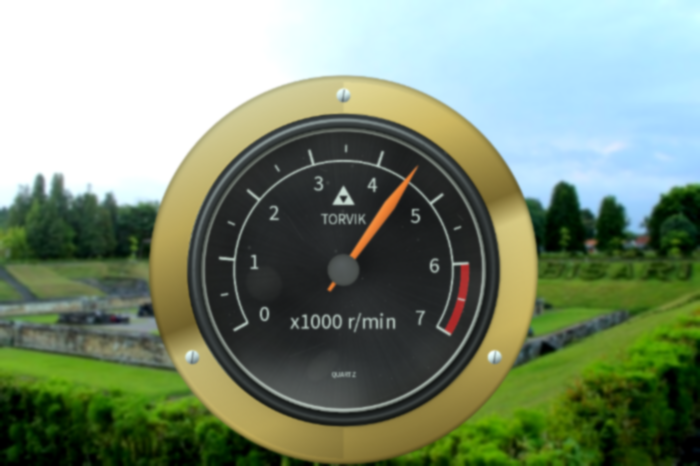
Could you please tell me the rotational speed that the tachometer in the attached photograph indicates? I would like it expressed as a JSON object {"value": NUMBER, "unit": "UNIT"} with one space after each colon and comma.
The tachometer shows {"value": 4500, "unit": "rpm"}
